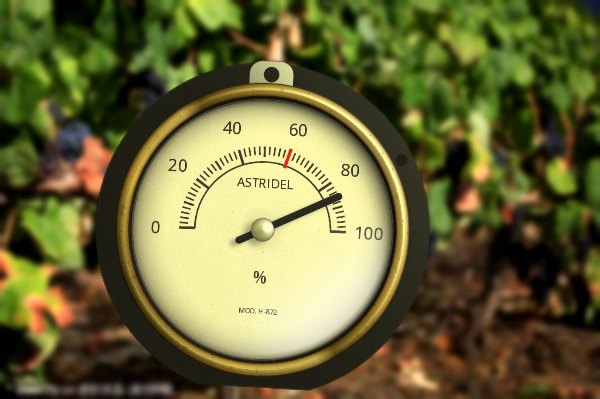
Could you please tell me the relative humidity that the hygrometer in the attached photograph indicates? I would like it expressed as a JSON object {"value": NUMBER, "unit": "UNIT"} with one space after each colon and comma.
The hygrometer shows {"value": 86, "unit": "%"}
